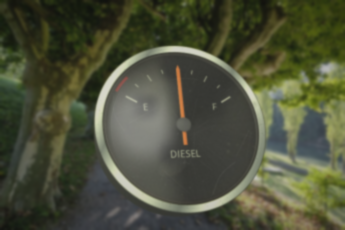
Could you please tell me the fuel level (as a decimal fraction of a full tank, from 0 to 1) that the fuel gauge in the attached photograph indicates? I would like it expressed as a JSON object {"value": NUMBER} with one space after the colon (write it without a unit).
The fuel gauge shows {"value": 0.5}
